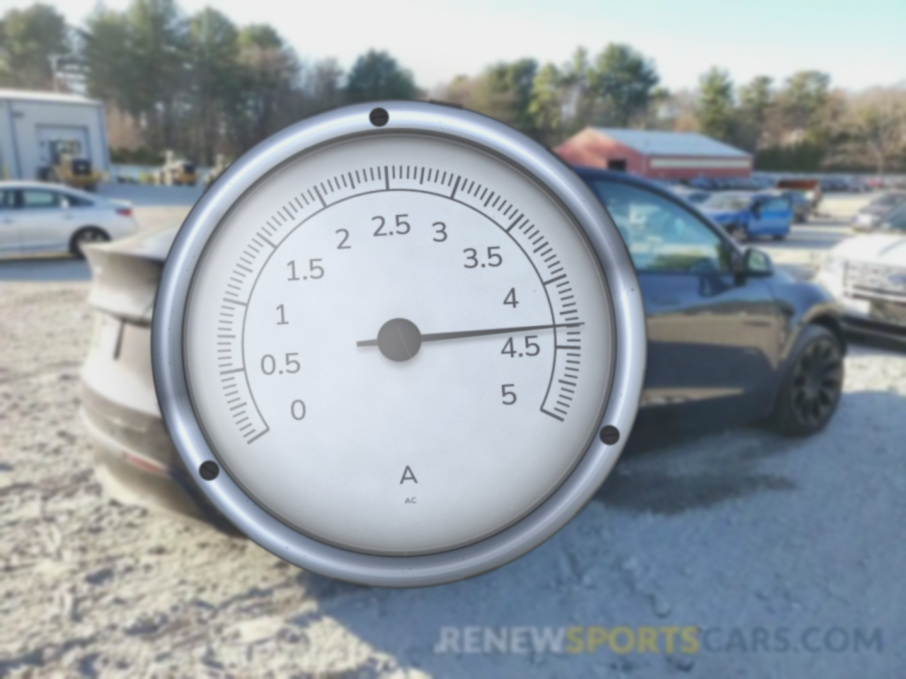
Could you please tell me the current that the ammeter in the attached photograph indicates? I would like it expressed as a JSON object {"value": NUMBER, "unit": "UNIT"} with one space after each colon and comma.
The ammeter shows {"value": 4.35, "unit": "A"}
